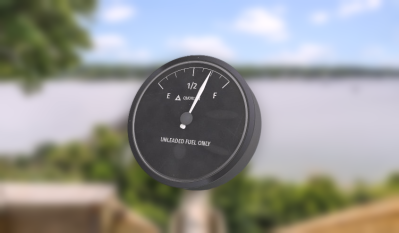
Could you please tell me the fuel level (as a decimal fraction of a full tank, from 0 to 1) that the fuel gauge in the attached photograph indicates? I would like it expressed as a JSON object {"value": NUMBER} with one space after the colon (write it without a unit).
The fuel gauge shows {"value": 0.75}
